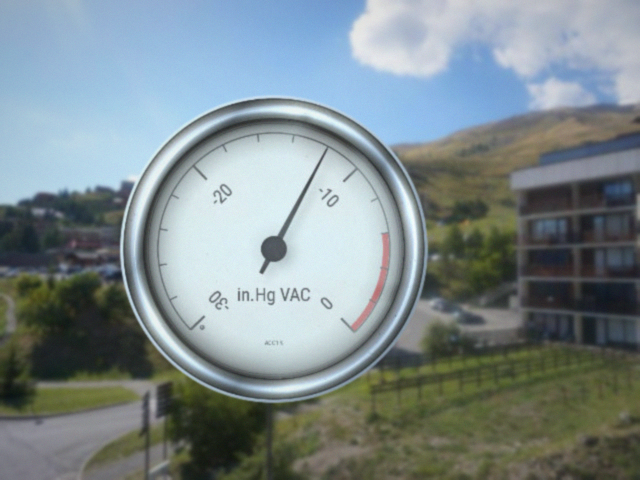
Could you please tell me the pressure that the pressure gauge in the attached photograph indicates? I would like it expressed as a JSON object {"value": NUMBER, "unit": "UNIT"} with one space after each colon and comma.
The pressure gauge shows {"value": -12, "unit": "inHg"}
